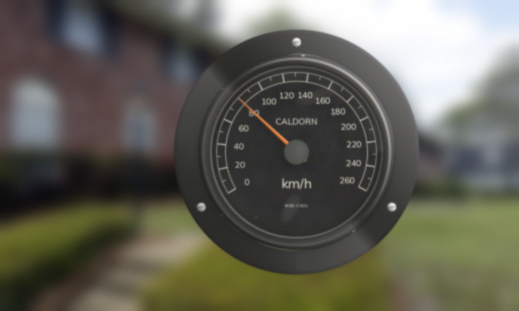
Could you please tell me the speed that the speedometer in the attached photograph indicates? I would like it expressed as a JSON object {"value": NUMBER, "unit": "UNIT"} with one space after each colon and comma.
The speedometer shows {"value": 80, "unit": "km/h"}
